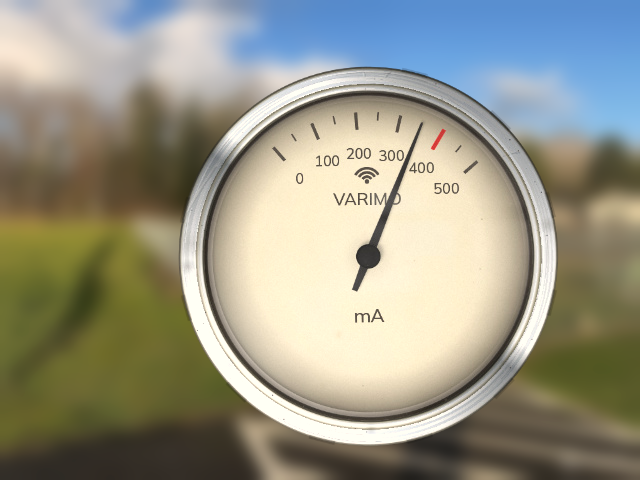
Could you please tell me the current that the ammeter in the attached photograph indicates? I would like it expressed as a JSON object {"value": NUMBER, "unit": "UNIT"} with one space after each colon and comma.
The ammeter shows {"value": 350, "unit": "mA"}
